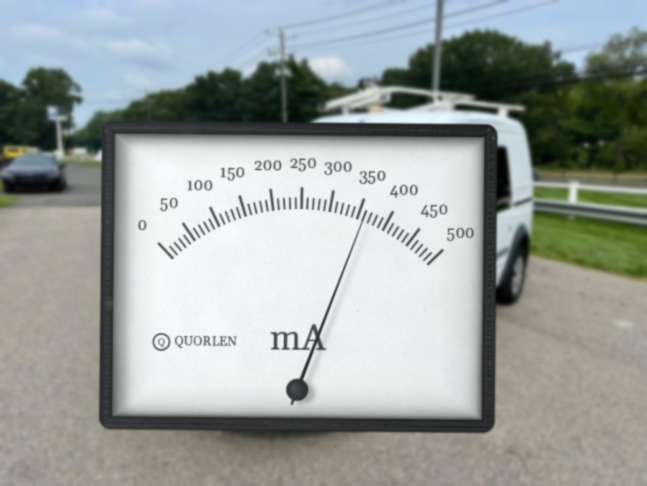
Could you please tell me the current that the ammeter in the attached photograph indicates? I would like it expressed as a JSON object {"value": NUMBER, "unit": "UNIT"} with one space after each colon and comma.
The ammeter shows {"value": 360, "unit": "mA"}
